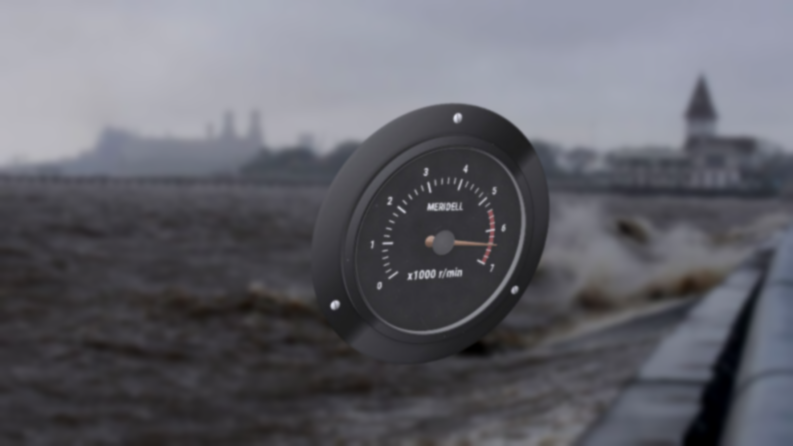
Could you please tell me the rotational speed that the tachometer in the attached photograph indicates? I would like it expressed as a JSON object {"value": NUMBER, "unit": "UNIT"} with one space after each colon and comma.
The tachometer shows {"value": 6400, "unit": "rpm"}
